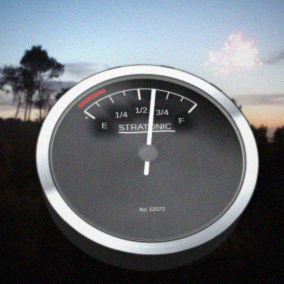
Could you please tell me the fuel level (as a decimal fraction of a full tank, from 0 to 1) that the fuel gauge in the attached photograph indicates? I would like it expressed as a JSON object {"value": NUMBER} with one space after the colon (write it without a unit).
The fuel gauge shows {"value": 0.625}
